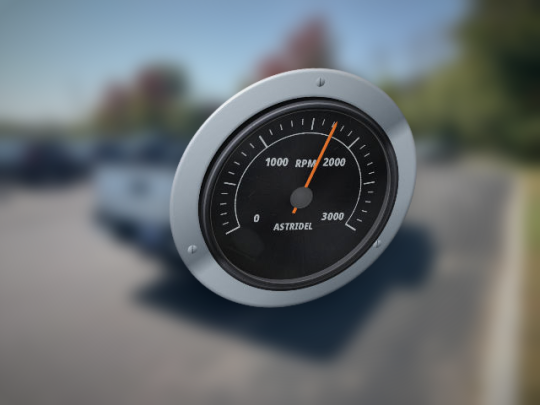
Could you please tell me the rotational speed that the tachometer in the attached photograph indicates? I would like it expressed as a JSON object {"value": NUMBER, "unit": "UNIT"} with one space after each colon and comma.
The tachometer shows {"value": 1700, "unit": "rpm"}
